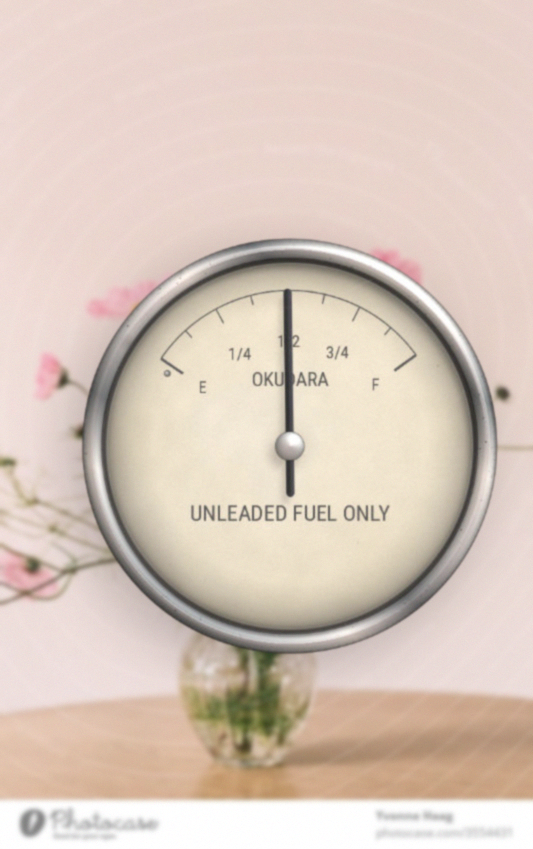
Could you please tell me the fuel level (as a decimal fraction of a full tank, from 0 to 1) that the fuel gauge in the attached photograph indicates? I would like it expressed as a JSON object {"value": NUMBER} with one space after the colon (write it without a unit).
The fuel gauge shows {"value": 0.5}
